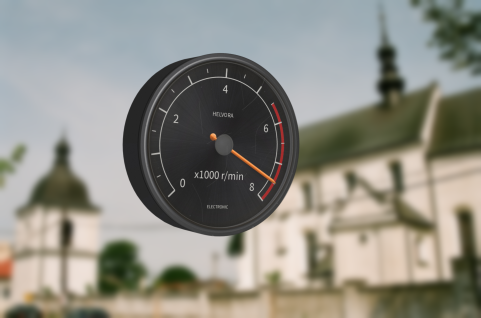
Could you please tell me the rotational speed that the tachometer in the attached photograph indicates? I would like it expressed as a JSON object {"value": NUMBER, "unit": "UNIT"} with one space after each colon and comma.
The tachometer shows {"value": 7500, "unit": "rpm"}
